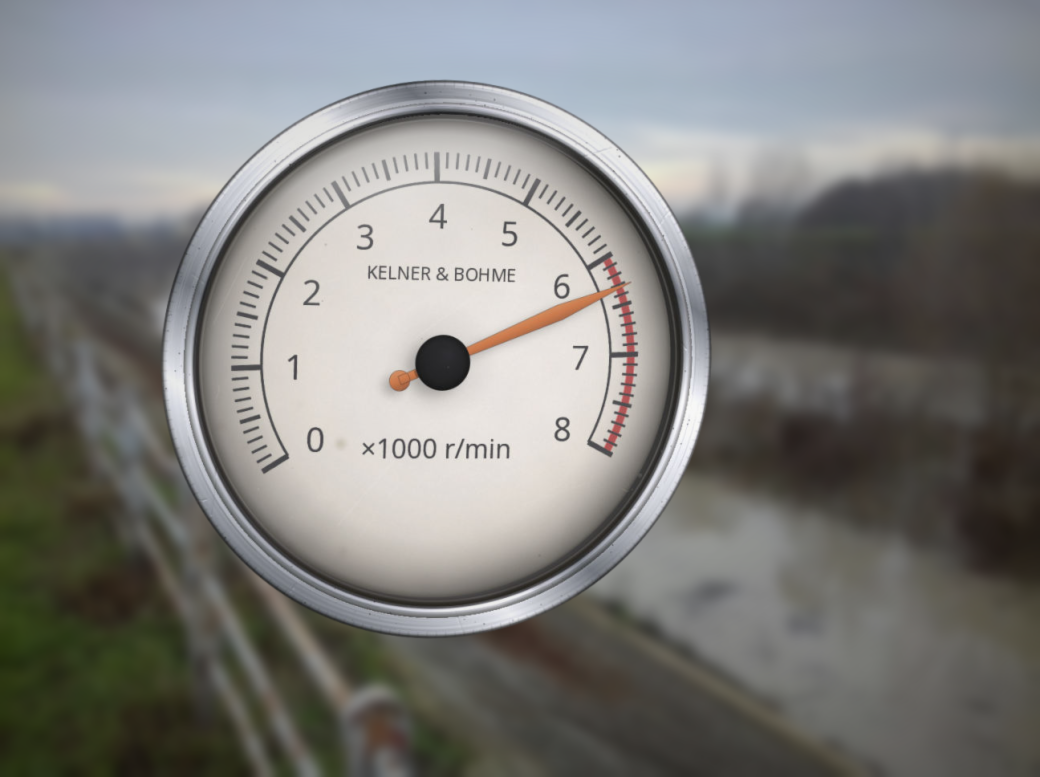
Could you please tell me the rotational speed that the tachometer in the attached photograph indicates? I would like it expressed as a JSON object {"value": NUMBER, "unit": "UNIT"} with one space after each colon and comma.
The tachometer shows {"value": 6300, "unit": "rpm"}
